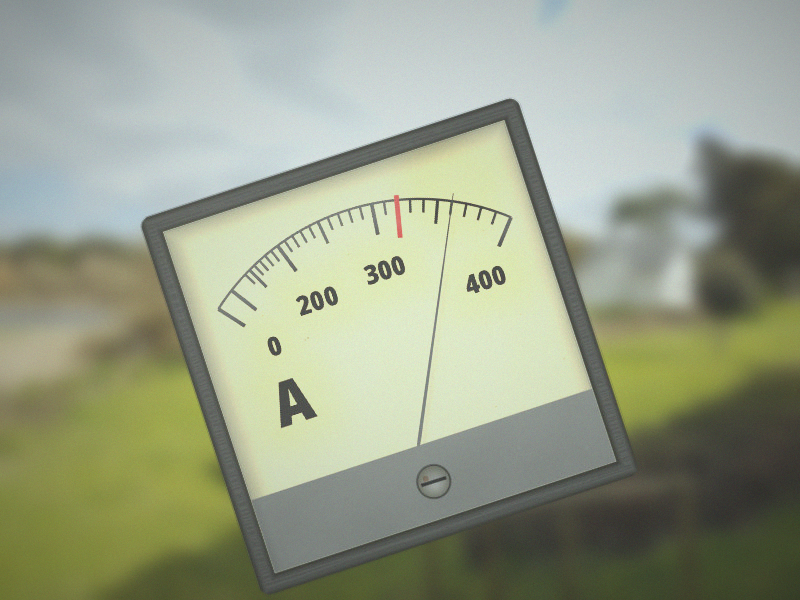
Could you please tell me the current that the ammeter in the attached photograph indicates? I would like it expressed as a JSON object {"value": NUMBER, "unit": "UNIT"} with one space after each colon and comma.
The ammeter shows {"value": 360, "unit": "A"}
